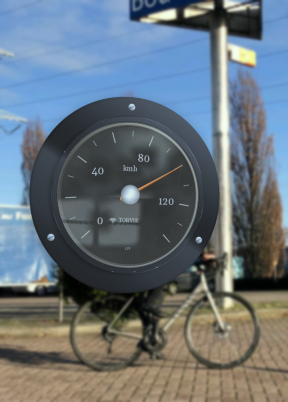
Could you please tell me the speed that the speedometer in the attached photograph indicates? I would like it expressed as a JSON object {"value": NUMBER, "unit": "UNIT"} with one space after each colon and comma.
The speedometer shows {"value": 100, "unit": "km/h"}
